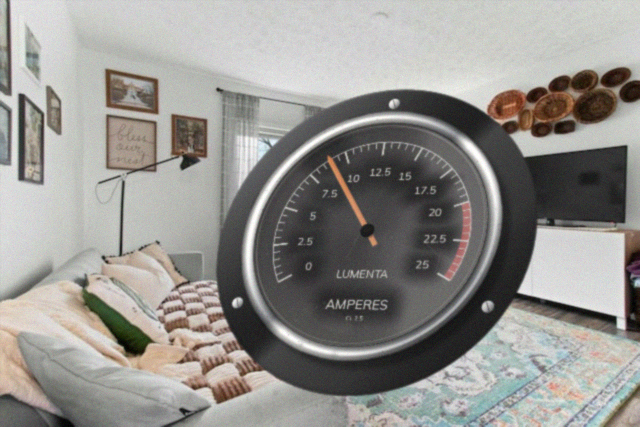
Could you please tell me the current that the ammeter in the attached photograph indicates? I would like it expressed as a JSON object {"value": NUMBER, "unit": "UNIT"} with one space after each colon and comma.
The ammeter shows {"value": 9, "unit": "A"}
